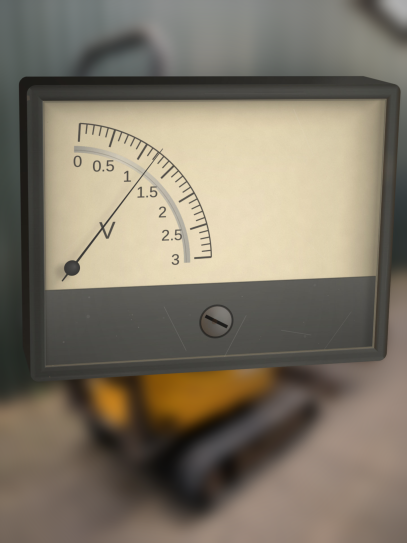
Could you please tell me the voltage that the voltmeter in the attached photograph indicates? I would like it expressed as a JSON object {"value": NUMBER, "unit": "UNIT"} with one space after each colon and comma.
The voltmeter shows {"value": 1.2, "unit": "V"}
